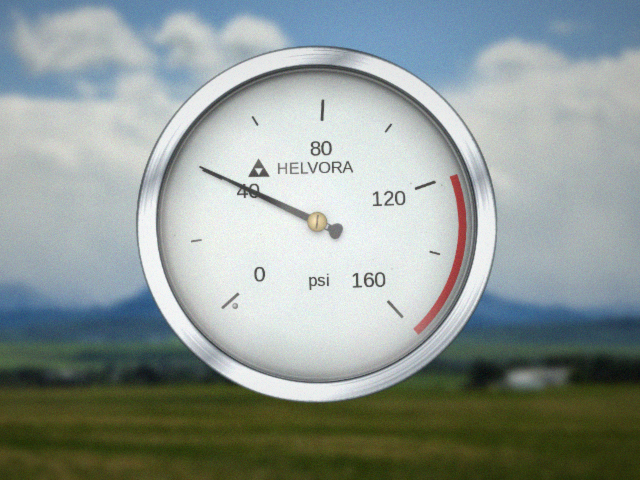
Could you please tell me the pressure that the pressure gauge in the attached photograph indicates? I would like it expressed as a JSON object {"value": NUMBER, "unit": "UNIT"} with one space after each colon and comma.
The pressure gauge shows {"value": 40, "unit": "psi"}
